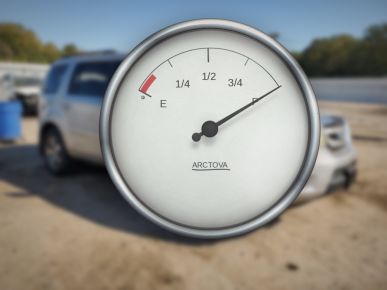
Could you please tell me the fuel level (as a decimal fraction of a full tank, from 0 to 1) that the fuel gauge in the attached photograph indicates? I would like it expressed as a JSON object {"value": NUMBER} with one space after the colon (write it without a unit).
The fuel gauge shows {"value": 1}
